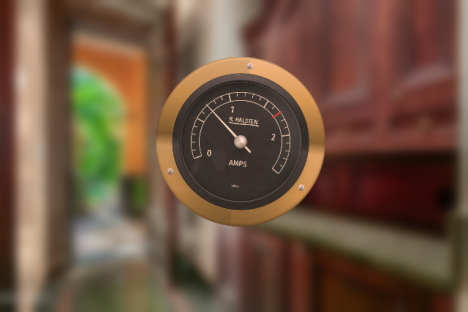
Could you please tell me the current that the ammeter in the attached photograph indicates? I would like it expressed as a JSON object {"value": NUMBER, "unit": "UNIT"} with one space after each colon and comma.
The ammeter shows {"value": 0.7, "unit": "A"}
